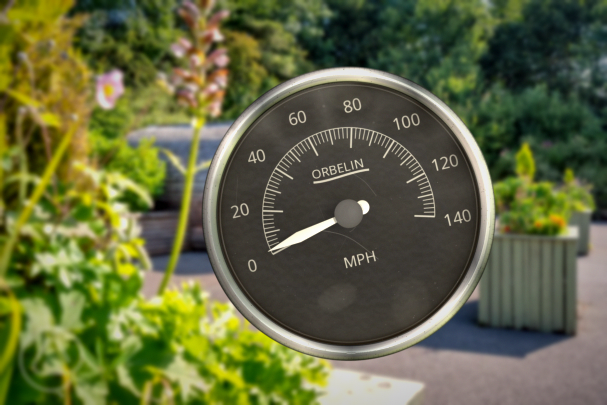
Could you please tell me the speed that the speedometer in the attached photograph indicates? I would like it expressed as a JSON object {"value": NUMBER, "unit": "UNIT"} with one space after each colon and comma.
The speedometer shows {"value": 2, "unit": "mph"}
